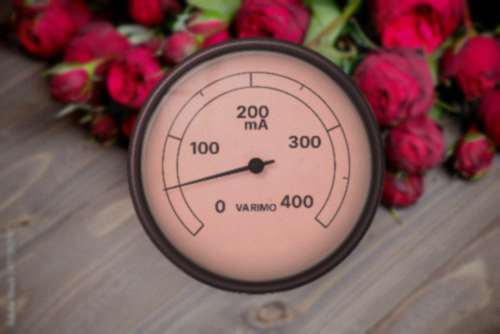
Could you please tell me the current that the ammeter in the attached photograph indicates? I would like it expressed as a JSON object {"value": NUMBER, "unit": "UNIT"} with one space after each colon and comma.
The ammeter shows {"value": 50, "unit": "mA"}
